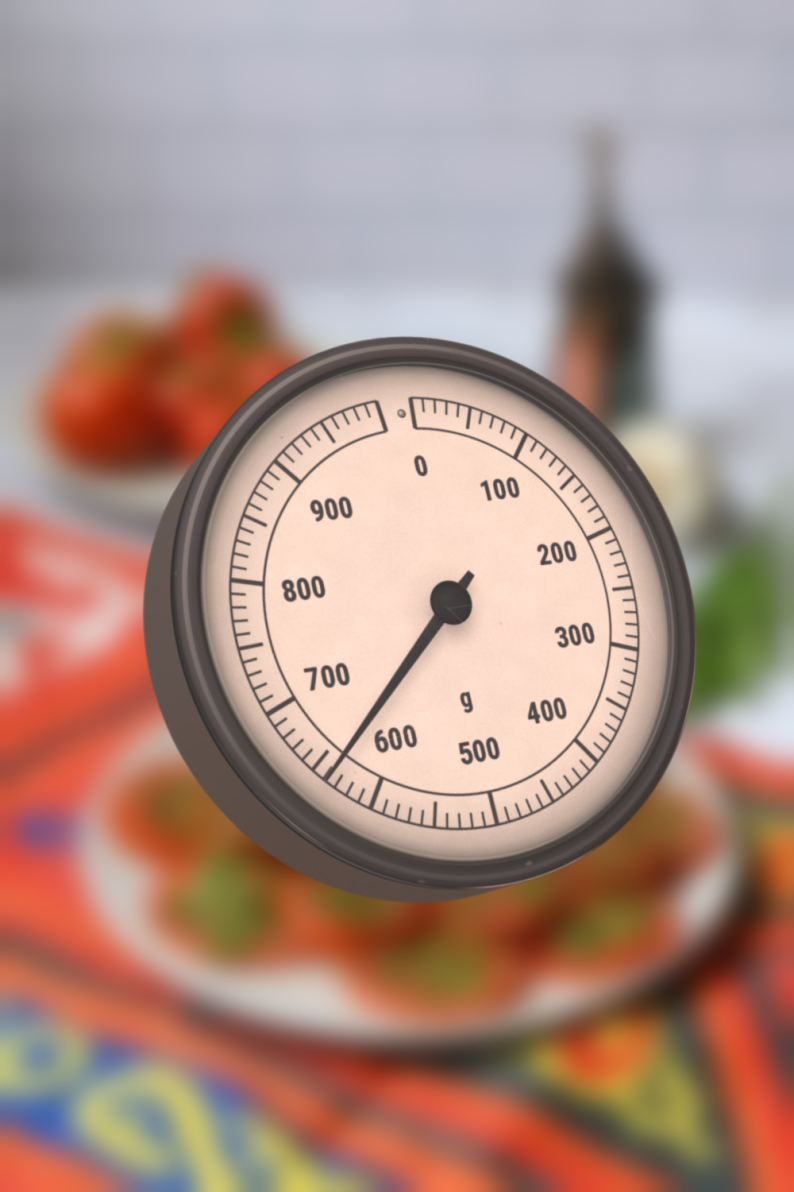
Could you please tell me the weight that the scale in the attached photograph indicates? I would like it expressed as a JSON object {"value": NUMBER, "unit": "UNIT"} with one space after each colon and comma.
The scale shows {"value": 640, "unit": "g"}
